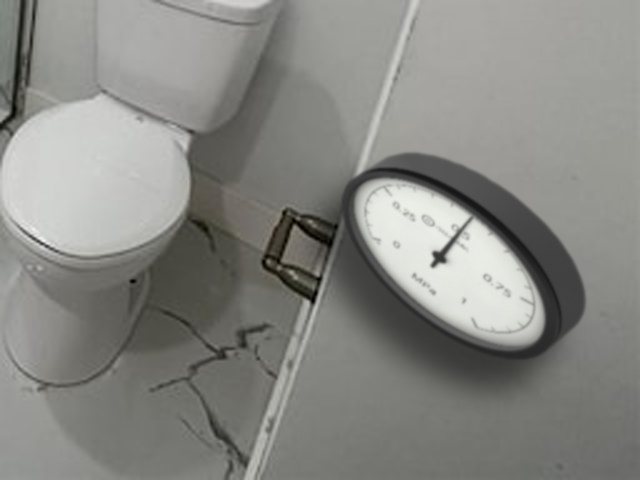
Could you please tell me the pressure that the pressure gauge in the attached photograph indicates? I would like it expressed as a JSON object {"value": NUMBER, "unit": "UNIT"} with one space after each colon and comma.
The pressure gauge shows {"value": 0.5, "unit": "MPa"}
